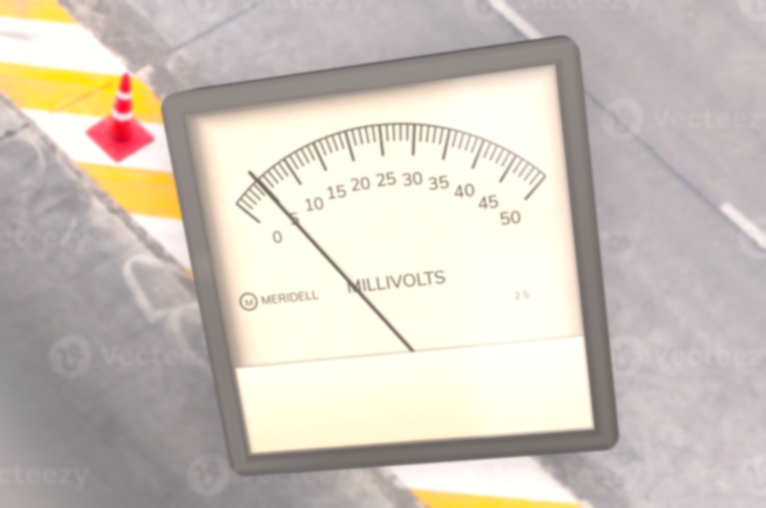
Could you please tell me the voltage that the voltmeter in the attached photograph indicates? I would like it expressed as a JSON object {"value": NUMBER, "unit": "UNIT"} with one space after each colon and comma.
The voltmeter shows {"value": 5, "unit": "mV"}
